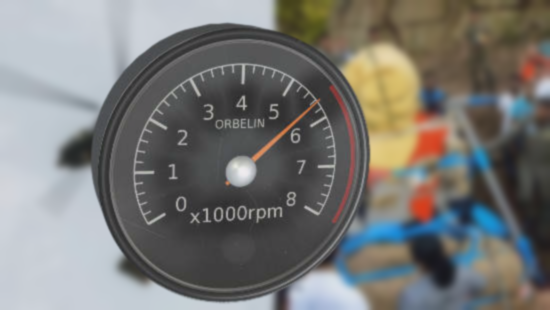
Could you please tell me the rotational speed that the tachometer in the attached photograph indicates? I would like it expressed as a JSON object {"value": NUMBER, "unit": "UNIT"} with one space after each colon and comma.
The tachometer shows {"value": 5600, "unit": "rpm"}
